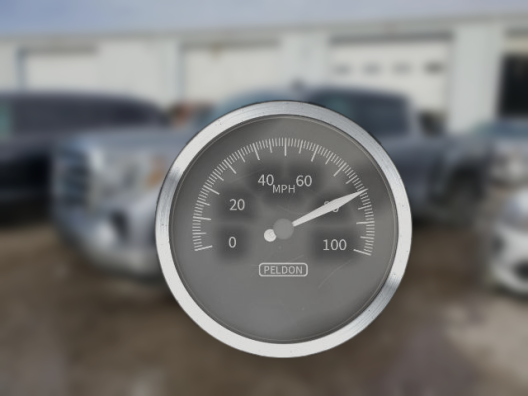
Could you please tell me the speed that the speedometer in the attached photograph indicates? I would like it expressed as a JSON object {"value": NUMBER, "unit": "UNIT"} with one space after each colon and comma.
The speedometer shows {"value": 80, "unit": "mph"}
